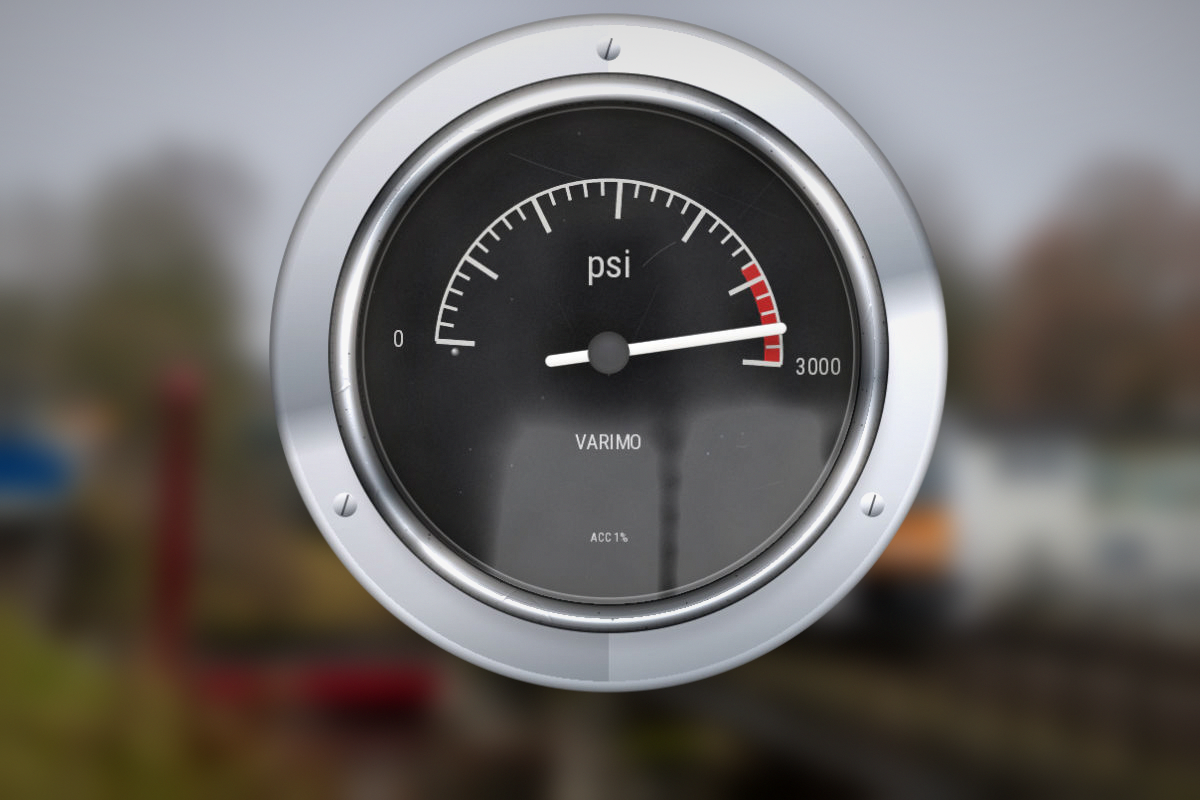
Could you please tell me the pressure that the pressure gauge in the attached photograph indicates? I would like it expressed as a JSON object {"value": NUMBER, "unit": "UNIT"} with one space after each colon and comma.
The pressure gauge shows {"value": 2800, "unit": "psi"}
